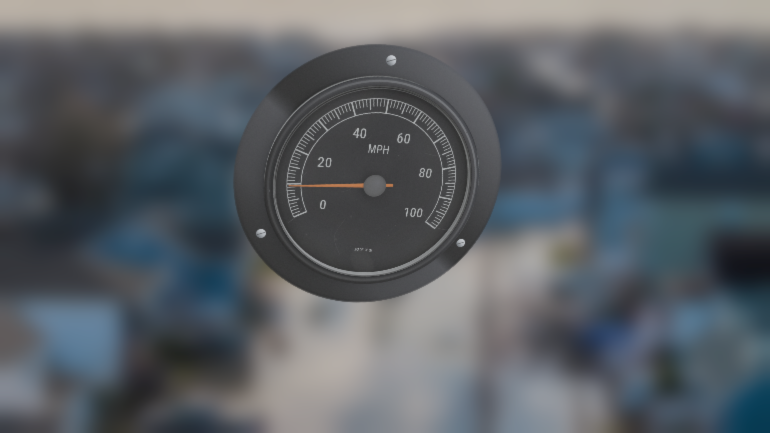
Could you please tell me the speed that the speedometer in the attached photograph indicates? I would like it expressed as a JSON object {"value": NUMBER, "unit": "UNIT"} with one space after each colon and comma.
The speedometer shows {"value": 10, "unit": "mph"}
